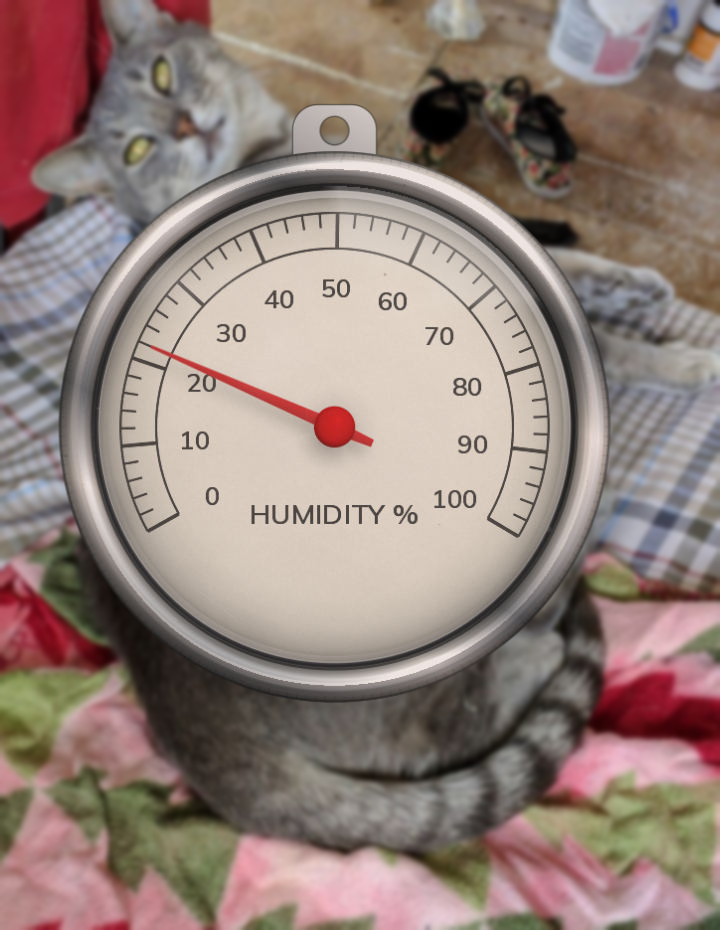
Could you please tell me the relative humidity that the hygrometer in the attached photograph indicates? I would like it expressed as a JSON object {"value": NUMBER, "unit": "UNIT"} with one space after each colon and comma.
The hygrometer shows {"value": 22, "unit": "%"}
